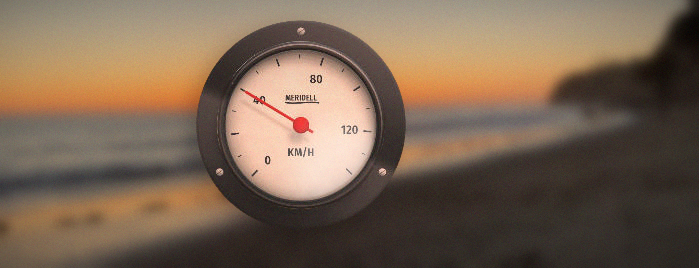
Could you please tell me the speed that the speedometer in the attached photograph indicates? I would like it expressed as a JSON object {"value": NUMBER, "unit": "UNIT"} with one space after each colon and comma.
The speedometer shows {"value": 40, "unit": "km/h"}
